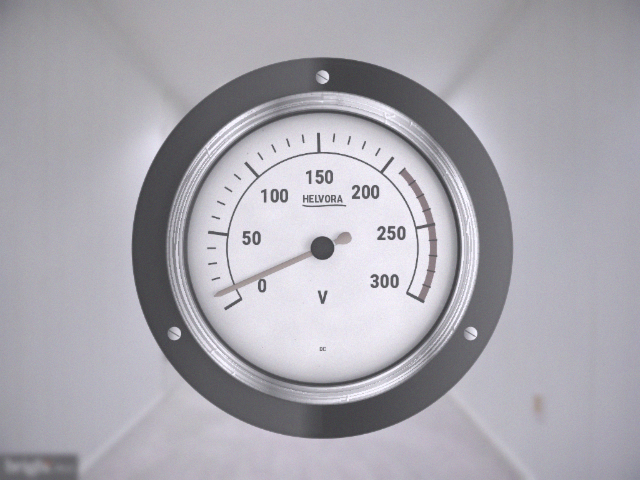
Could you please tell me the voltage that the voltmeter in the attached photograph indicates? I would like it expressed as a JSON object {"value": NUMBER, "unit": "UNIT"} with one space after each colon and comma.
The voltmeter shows {"value": 10, "unit": "V"}
